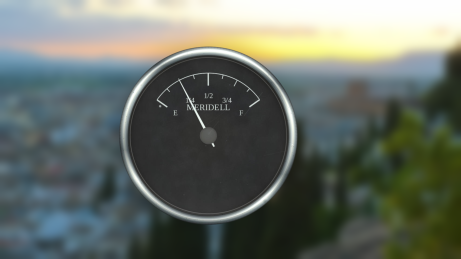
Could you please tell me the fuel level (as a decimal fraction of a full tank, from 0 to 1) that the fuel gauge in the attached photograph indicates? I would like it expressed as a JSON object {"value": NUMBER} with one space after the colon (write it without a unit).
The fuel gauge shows {"value": 0.25}
